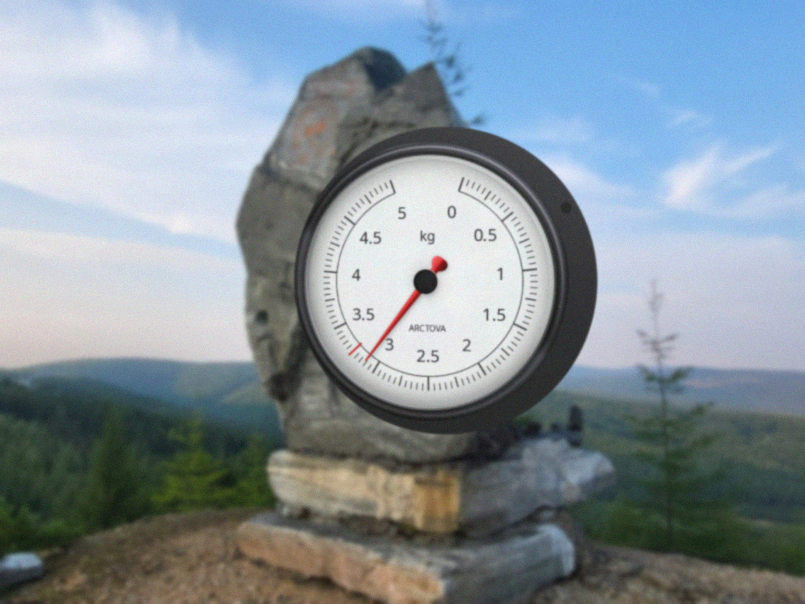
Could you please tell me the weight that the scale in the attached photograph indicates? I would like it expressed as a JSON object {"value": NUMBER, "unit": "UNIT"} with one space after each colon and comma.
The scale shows {"value": 3.1, "unit": "kg"}
